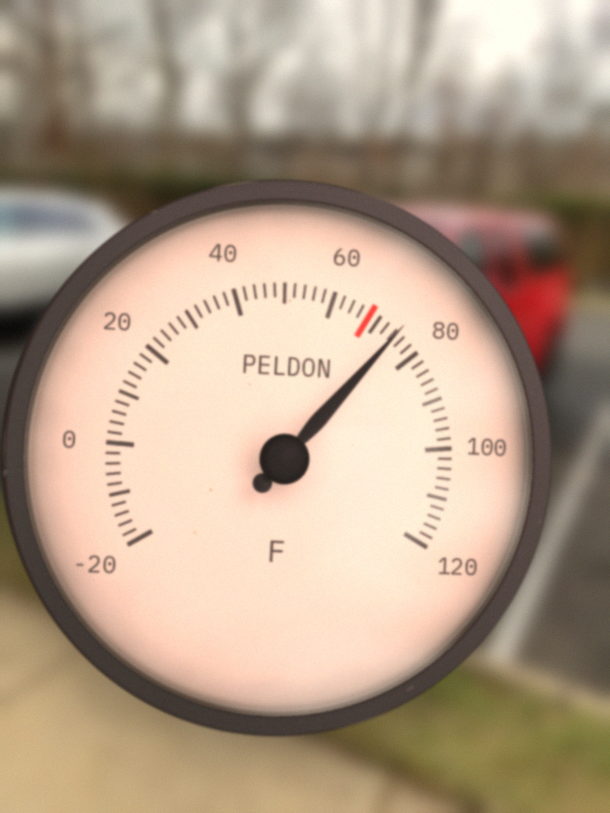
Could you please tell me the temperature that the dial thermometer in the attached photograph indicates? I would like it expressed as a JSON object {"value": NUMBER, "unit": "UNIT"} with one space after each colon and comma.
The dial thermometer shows {"value": 74, "unit": "°F"}
